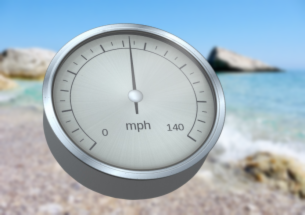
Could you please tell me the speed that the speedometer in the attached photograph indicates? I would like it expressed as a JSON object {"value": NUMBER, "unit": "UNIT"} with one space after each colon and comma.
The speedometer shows {"value": 72.5, "unit": "mph"}
